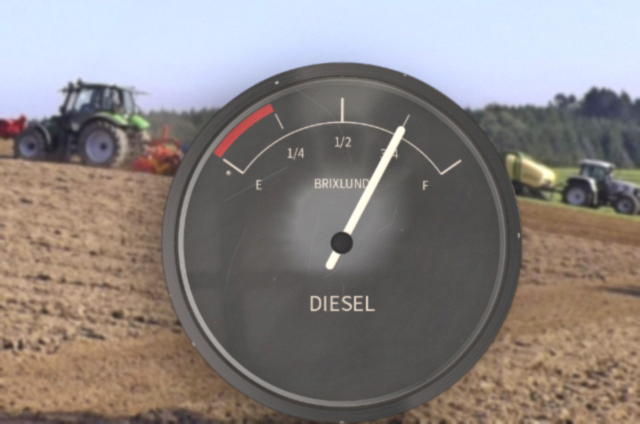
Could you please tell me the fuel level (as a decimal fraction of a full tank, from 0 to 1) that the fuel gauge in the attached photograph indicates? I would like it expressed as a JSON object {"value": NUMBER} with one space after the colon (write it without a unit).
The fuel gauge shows {"value": 0.75}
